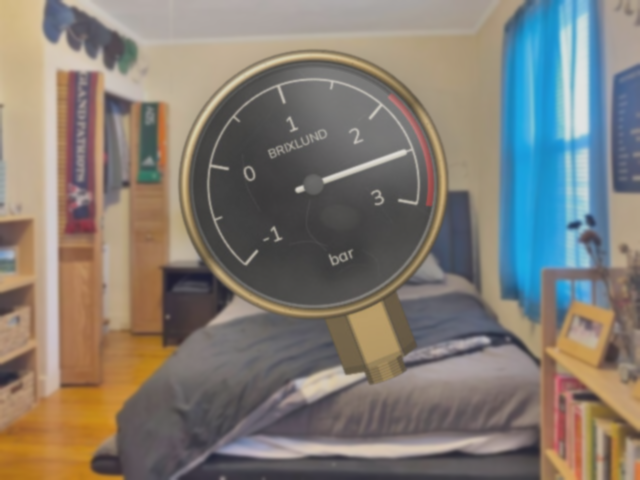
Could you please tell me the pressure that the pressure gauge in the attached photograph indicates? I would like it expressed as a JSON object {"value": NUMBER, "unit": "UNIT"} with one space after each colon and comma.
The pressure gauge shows {"value": 2.5, "unit": "bar"}
